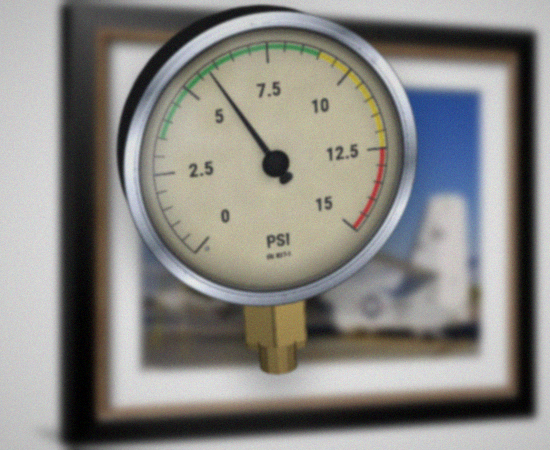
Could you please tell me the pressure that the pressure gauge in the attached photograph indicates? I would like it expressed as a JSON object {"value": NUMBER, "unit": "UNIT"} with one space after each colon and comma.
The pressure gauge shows {"value": 5.75, "unit": "psi"}
